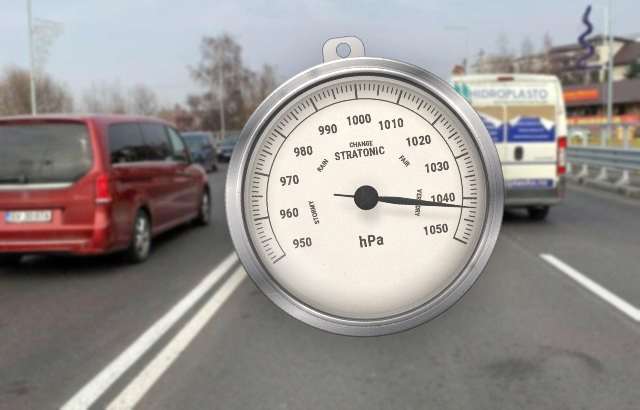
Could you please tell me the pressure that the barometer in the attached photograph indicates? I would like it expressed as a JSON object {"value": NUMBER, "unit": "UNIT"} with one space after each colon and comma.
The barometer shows {"value": 1042, "unit": "hPa"}
